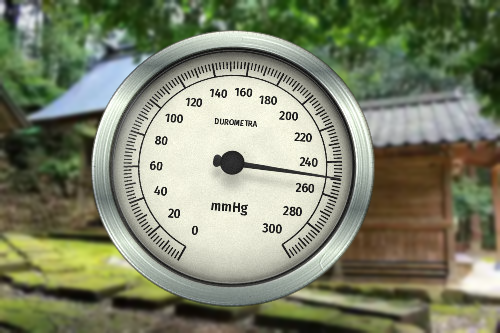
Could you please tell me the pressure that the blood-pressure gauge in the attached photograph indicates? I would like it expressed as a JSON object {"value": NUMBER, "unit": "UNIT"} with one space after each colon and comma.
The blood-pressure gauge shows {"value": 250, "unit": "mmHg"}
